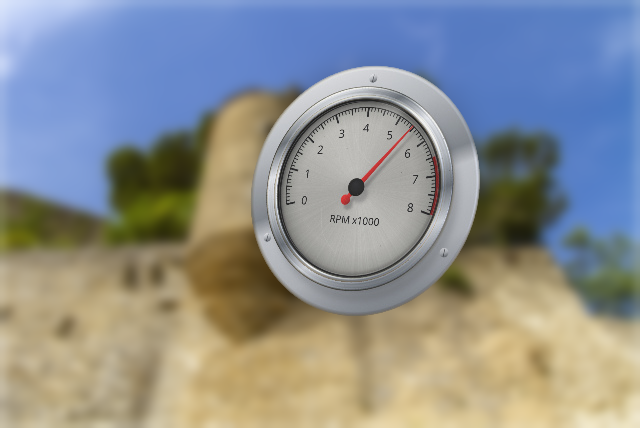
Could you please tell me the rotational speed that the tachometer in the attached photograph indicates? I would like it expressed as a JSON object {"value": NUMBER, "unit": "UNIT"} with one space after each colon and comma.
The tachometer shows {"value": 5500, "unit": "rpm"}
